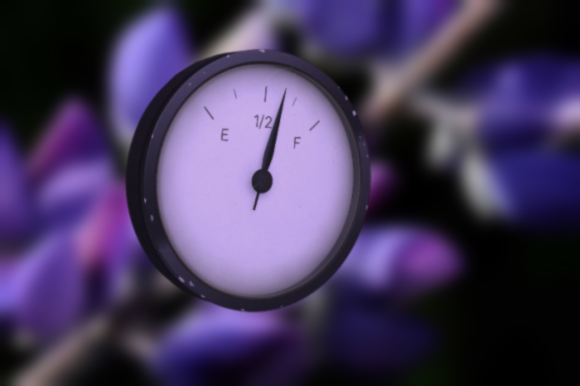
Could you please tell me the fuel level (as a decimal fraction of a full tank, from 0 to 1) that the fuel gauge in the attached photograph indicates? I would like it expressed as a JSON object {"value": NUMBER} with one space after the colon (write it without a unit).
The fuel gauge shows {"value": 0.625}
